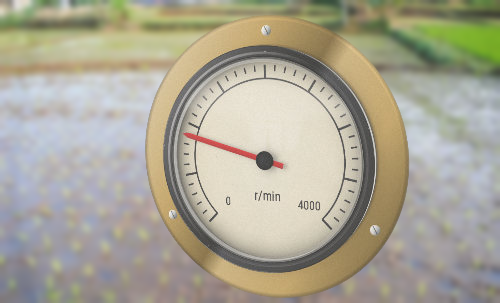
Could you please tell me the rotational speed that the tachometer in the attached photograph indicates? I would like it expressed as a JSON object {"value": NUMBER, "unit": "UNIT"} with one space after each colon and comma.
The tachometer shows {"value": 900, "unit": "rpm"}
